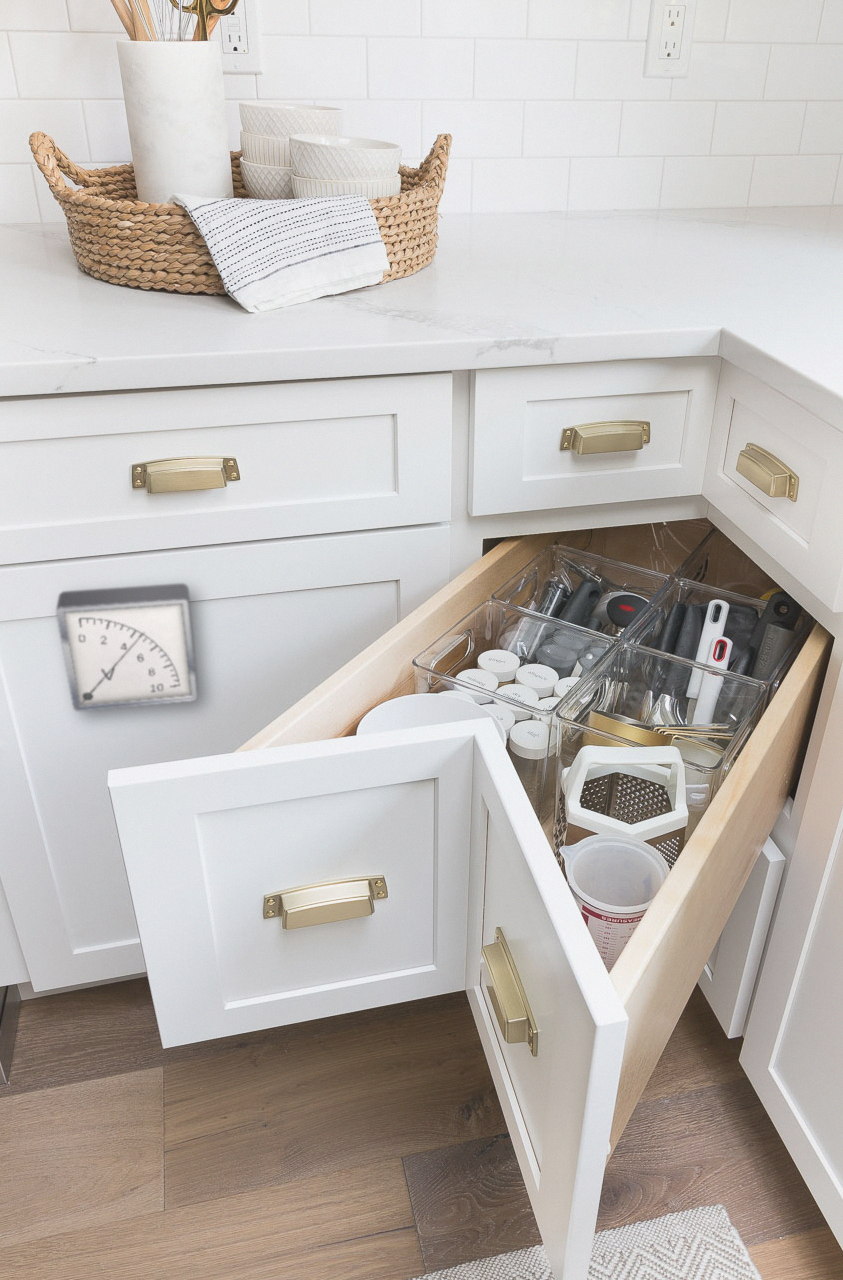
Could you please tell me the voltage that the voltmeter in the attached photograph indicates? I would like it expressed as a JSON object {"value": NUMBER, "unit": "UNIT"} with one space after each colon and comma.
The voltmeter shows {"value": 4.5, "unit": "V"}
